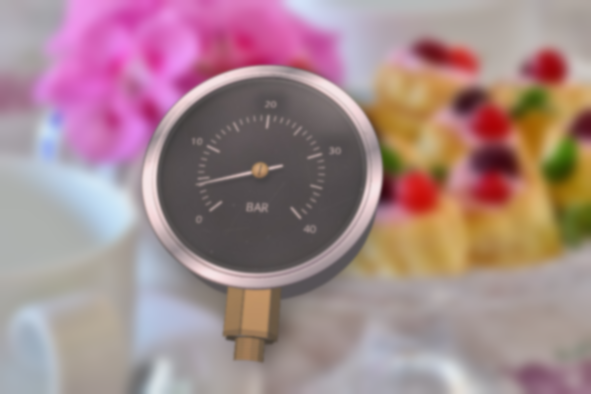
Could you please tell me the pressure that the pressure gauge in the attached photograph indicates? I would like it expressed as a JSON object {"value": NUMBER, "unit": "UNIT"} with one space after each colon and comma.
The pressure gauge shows {"value": 4, "unit": "bar"}
